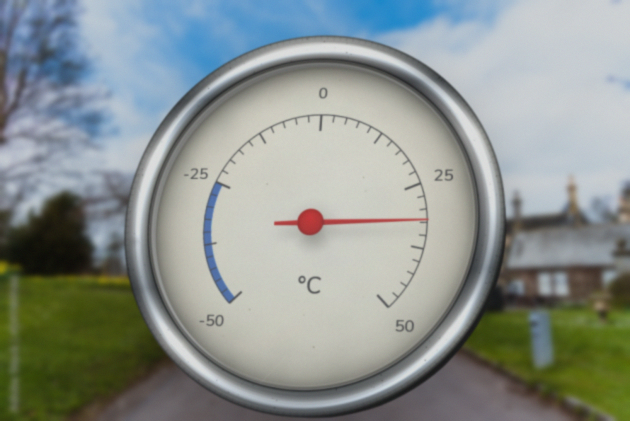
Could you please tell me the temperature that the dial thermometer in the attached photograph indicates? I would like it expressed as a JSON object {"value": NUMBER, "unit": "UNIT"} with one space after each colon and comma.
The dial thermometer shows {"value": 32.5, "unit": "°C"}
